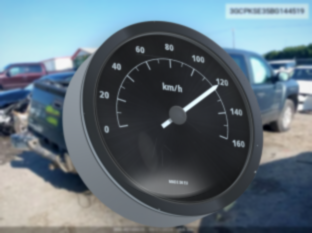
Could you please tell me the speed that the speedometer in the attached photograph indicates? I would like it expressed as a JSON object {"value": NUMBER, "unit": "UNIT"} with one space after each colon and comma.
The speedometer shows {"value": 120, "unit": "km/h"}
